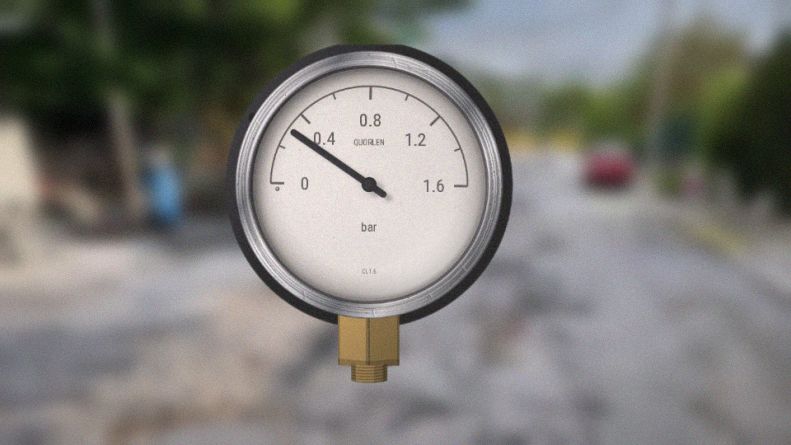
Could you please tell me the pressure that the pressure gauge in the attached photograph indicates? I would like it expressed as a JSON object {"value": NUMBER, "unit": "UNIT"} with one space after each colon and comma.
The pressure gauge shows {"value": 0.3, "unit": "bar"}
